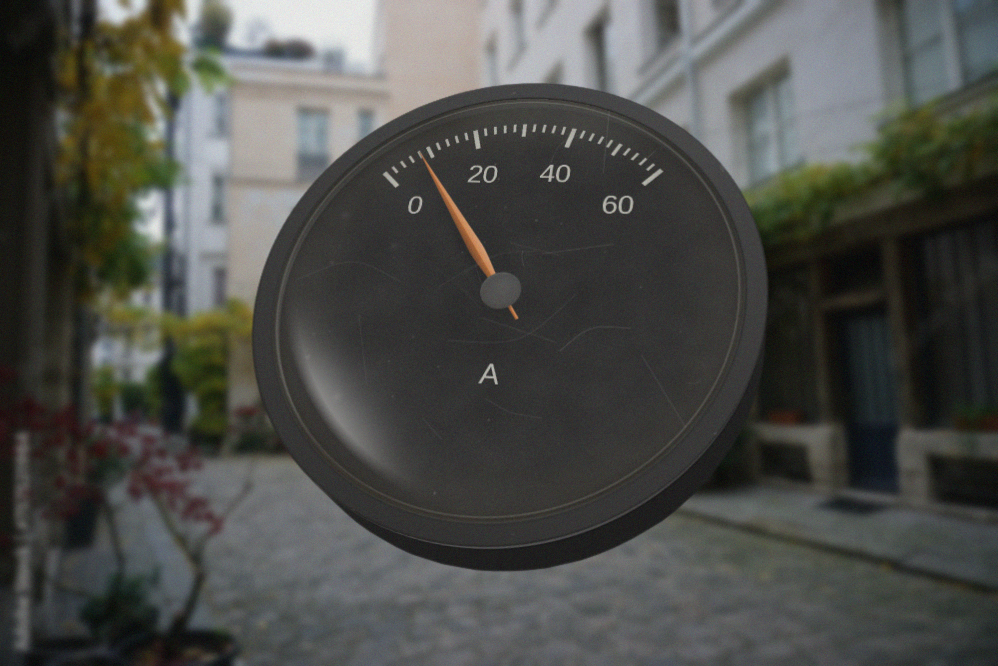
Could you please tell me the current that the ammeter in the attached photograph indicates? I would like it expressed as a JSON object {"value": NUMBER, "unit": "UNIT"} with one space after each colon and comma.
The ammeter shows {"value": 8, "unit": "A"}
